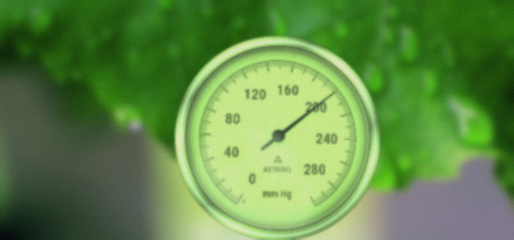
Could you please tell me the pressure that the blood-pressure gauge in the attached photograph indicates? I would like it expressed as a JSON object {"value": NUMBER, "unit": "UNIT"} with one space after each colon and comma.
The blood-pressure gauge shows {"value": 200, "unit": "mmHg"}
